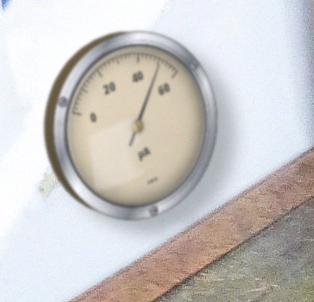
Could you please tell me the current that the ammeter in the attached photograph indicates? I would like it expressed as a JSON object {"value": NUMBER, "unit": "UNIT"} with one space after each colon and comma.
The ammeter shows {"value": 50, "unit": "µA"}
